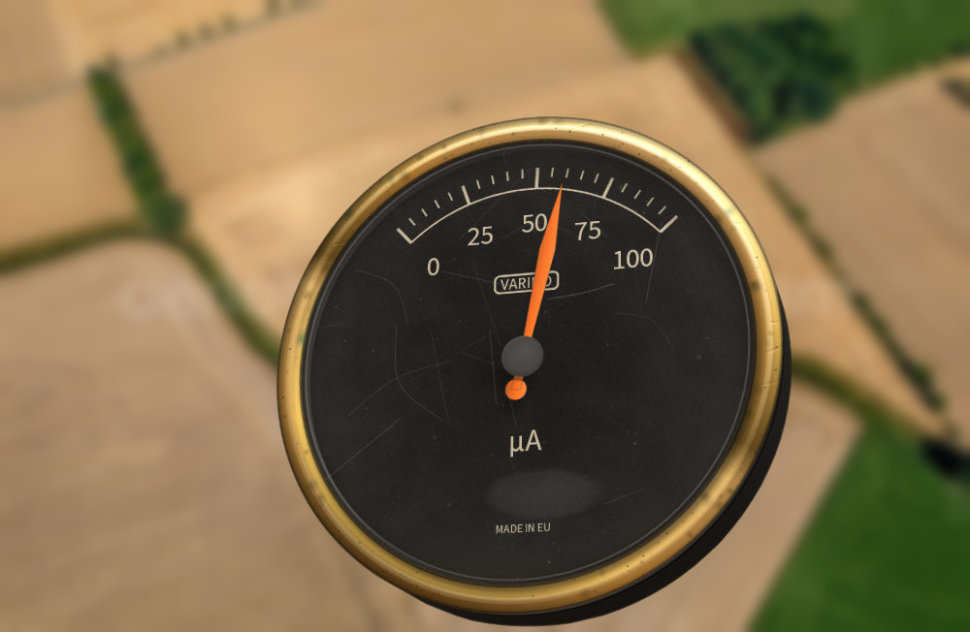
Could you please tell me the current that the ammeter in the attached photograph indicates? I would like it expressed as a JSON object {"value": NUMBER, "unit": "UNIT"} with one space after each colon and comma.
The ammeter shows {"value": 60, "unit": "µA"}
